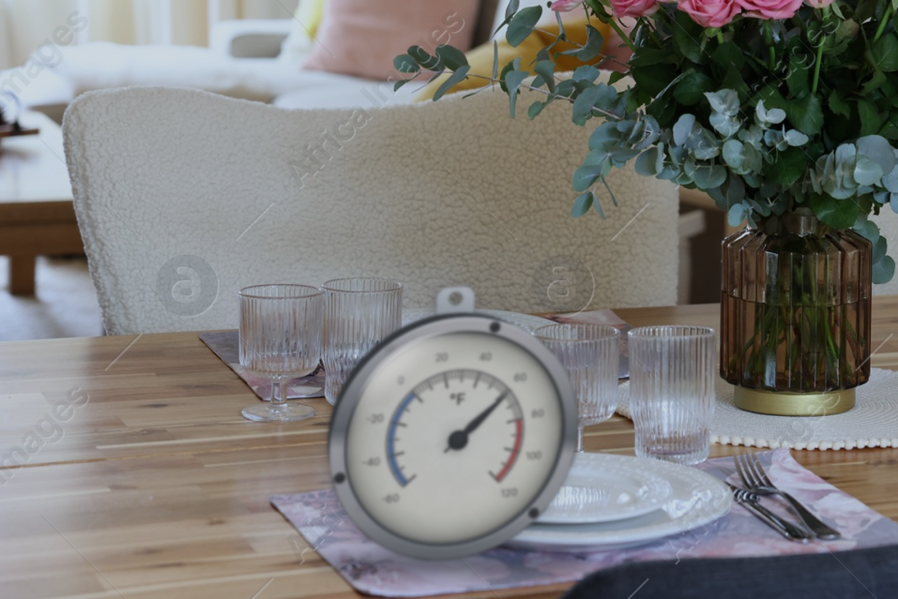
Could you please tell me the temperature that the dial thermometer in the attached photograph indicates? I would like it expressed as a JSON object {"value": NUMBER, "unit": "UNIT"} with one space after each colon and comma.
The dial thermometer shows {"value": 60, "unit": "°F"}
